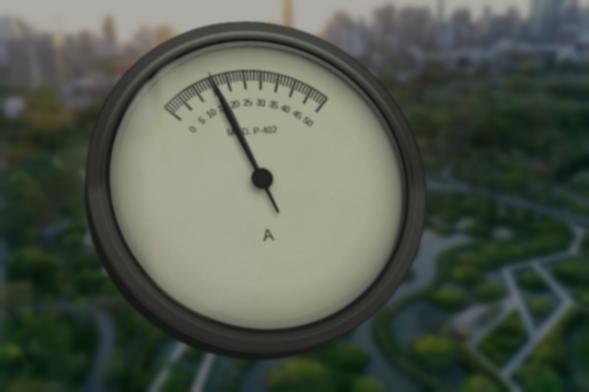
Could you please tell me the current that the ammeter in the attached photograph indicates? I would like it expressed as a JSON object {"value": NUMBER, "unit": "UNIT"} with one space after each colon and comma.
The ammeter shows {"value": 15, "unit": "A"}
